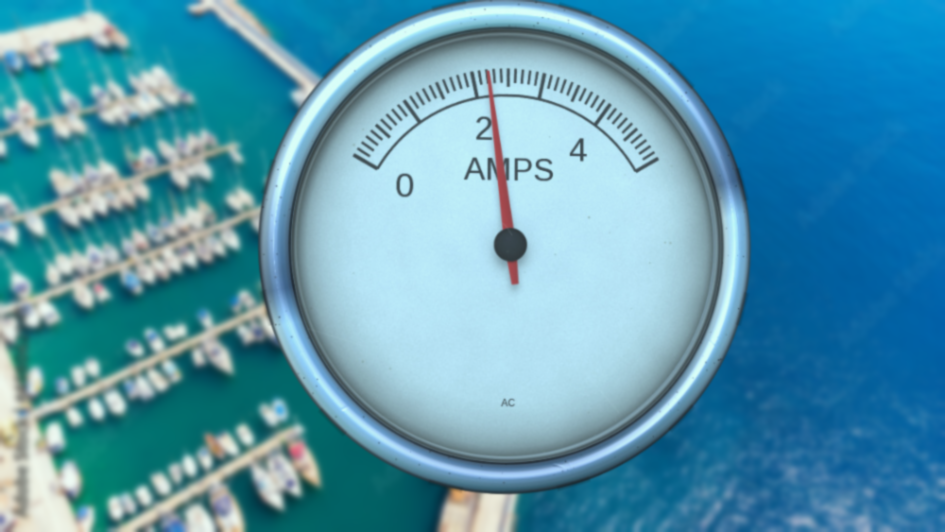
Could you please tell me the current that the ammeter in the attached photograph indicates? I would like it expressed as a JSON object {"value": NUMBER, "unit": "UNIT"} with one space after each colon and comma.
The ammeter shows {"value": 2.2, "unit": "A"}
